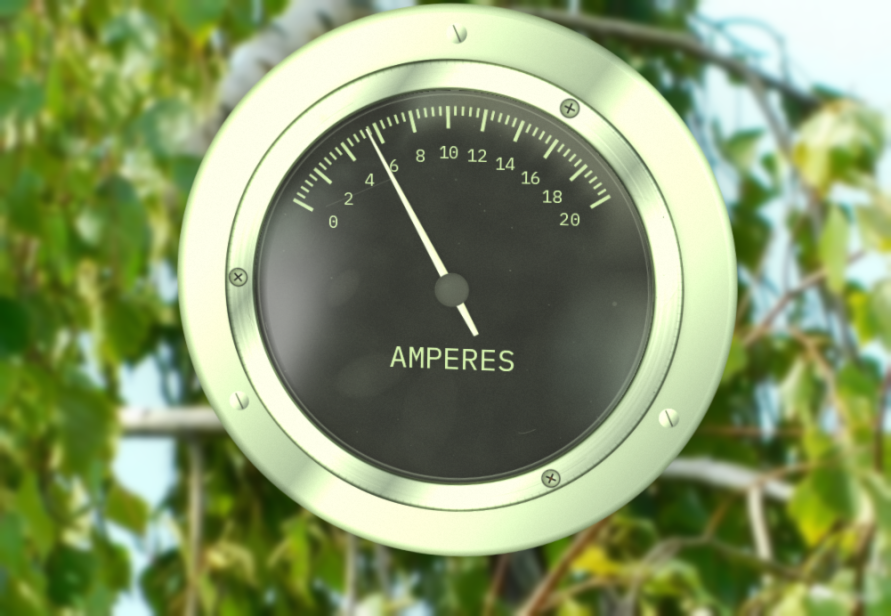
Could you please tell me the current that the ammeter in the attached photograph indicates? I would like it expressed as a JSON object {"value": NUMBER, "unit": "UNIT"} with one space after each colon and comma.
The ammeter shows {"value": 5.6, "unit": "A"}
